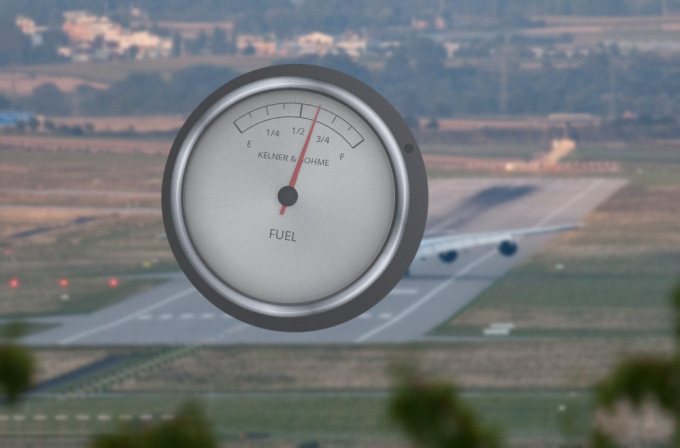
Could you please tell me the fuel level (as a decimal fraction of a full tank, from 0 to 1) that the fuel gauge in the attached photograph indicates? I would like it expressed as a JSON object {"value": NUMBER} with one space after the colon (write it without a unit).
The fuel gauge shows {"value": 0.625}
